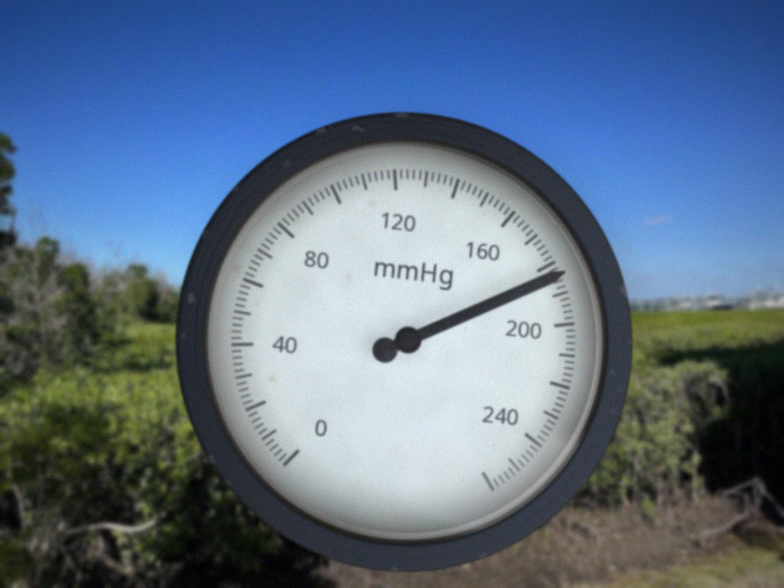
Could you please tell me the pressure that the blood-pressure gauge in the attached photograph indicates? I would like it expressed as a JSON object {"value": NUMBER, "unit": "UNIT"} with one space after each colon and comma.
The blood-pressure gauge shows {"value": 184, "unit": "mmHg"}
